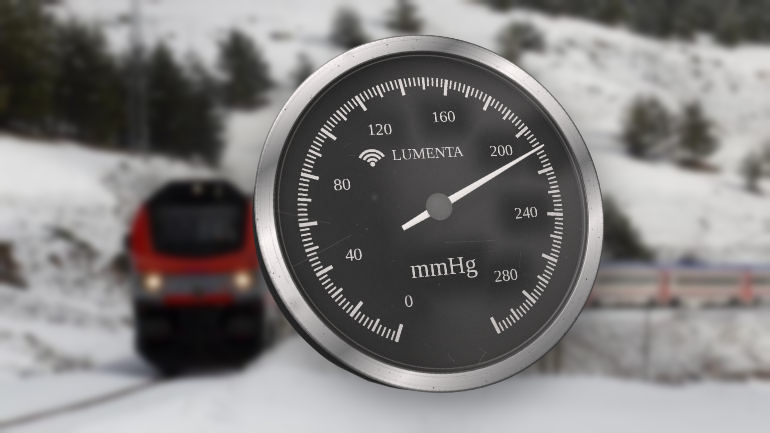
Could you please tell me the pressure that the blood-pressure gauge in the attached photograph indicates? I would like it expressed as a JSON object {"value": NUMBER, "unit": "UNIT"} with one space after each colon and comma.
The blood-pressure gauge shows {"value": 210, "unit": "mmHg"}
